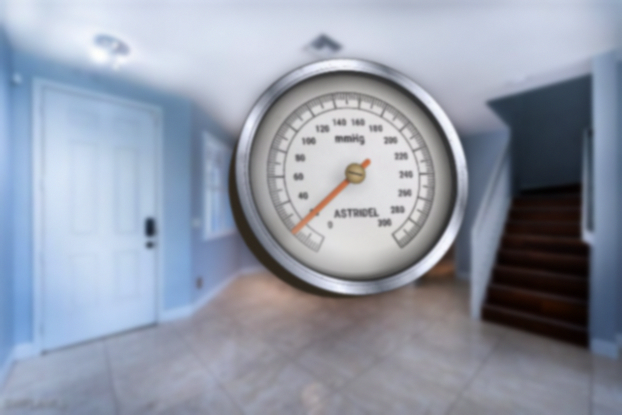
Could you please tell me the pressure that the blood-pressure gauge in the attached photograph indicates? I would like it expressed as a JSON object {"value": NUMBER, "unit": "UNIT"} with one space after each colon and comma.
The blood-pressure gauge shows {"value": 20, "unit": "mmHg"}
